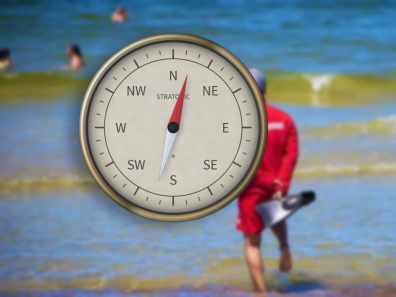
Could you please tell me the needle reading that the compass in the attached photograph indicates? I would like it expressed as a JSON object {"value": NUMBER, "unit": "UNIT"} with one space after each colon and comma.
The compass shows {"value": 15, "unit": "°"}
